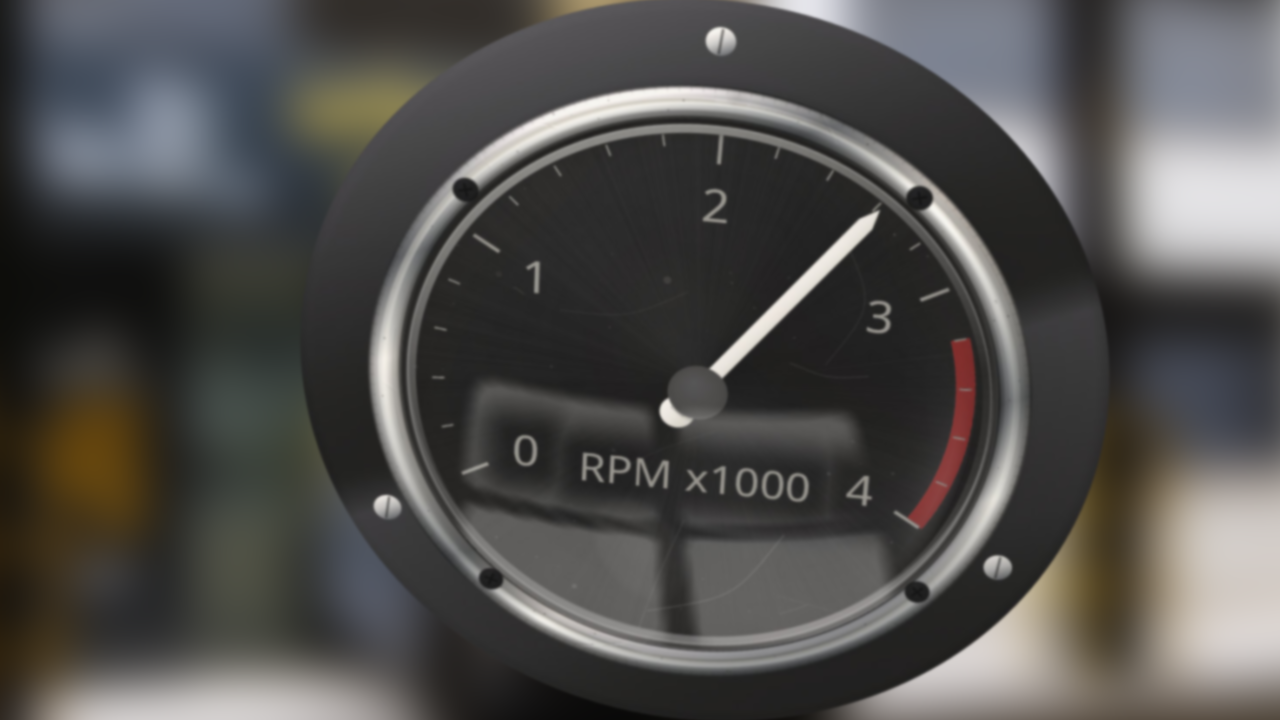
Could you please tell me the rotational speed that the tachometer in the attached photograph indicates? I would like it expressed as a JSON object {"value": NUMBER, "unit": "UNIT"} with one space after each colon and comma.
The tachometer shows {"value": 2600, "unit": "rpm"}
